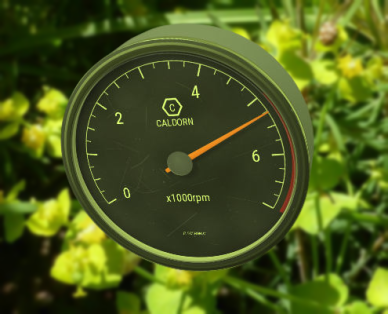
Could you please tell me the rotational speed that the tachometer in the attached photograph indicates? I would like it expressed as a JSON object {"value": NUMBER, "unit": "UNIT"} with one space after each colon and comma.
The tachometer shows {"value": 5250, "unit": "rpm"}
